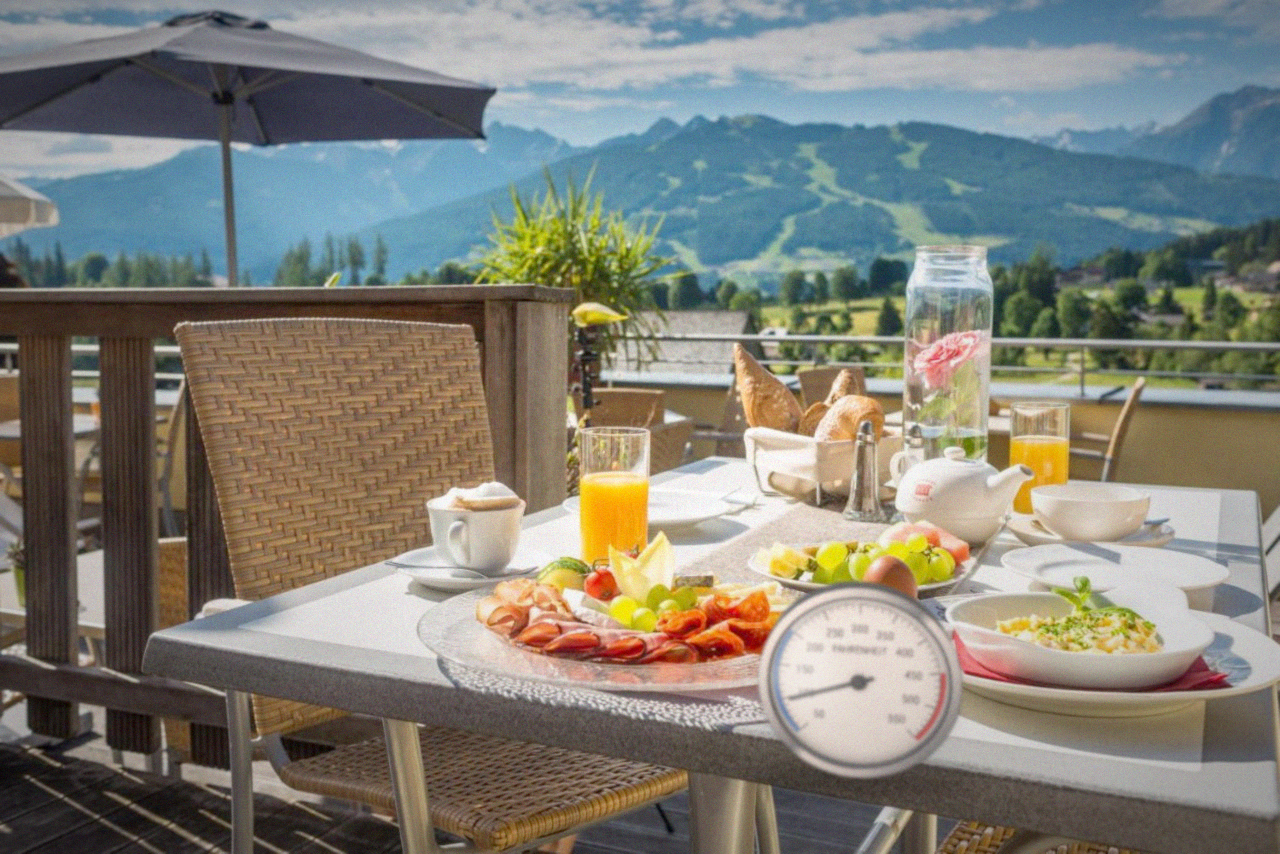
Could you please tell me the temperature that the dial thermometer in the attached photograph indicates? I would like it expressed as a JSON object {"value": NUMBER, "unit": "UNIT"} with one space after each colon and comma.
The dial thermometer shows {"value": 100, "unit": "°F"}
